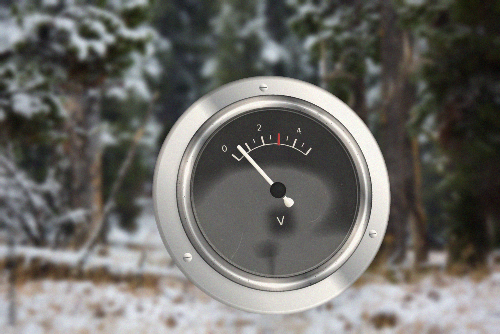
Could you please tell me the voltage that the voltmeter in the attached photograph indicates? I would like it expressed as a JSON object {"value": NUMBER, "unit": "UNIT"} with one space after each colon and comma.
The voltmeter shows {"value": 0.5, "unit": "V"}
